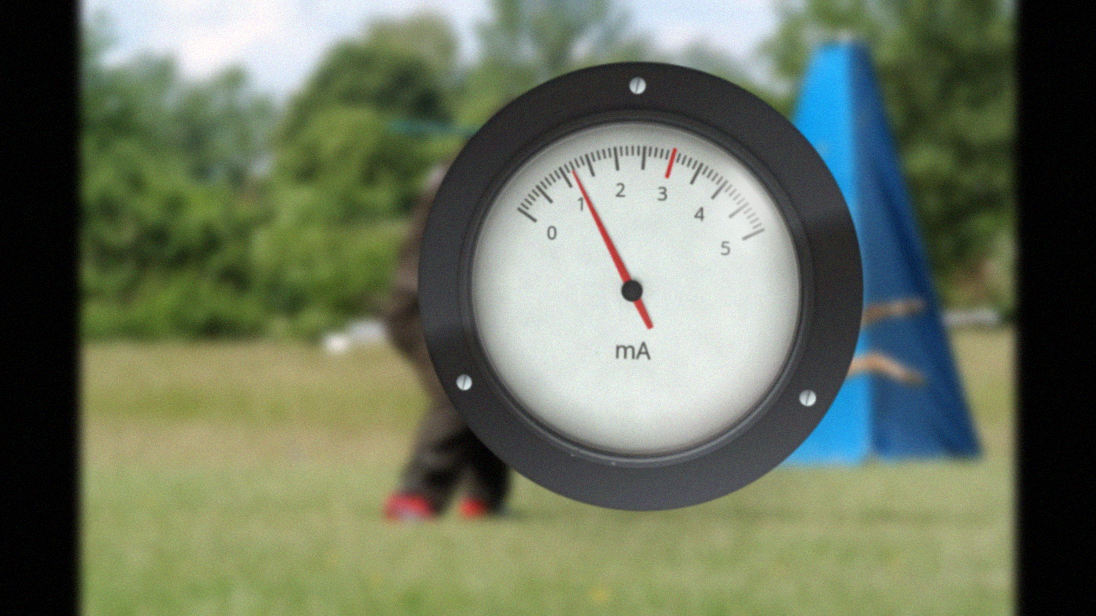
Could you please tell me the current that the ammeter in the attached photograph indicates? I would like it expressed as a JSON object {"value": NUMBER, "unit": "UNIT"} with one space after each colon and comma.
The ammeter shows {"value": 1.2, "unit": "mA"}
